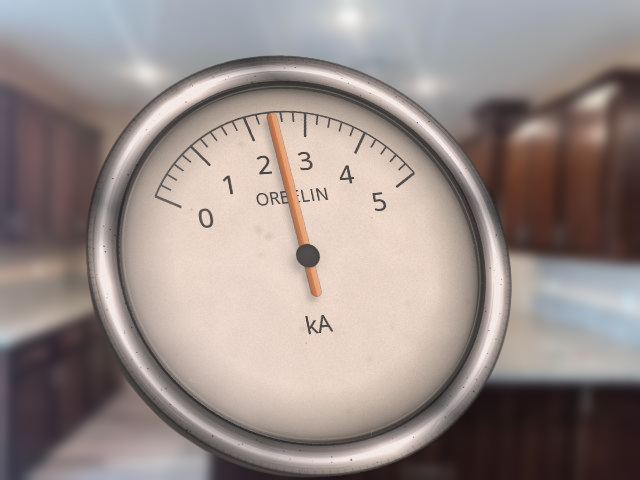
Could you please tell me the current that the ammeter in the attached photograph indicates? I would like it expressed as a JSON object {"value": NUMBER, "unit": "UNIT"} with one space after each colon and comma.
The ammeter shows {"value": 2.4, "unit": "kA"}
